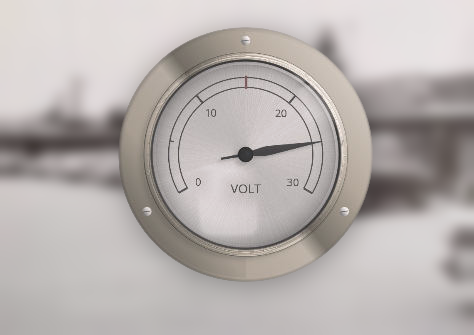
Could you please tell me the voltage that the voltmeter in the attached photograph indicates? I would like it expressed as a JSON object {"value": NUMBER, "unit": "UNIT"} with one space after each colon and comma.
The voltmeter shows {"value": 25, "unit": "V"}
